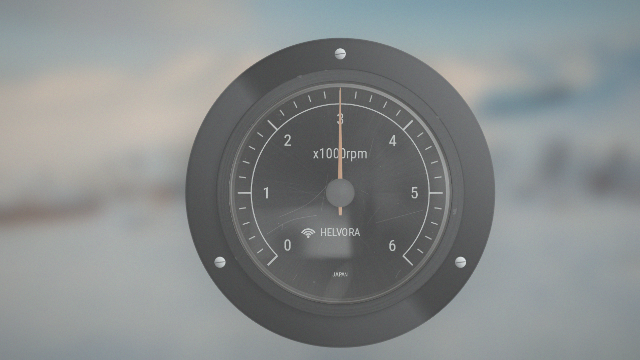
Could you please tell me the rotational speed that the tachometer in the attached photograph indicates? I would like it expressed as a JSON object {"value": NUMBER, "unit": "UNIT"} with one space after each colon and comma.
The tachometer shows {"value": 3000, "unit": "rpm"}
